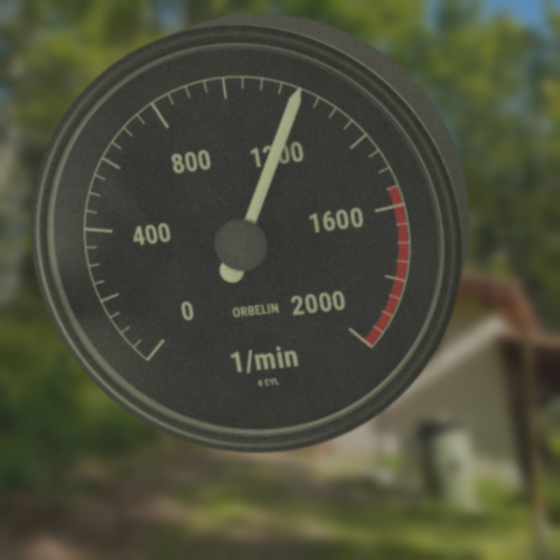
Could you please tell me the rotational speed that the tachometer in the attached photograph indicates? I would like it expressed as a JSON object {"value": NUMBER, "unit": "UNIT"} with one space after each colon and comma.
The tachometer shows {"value": 1200, "unit": "rpm"}
